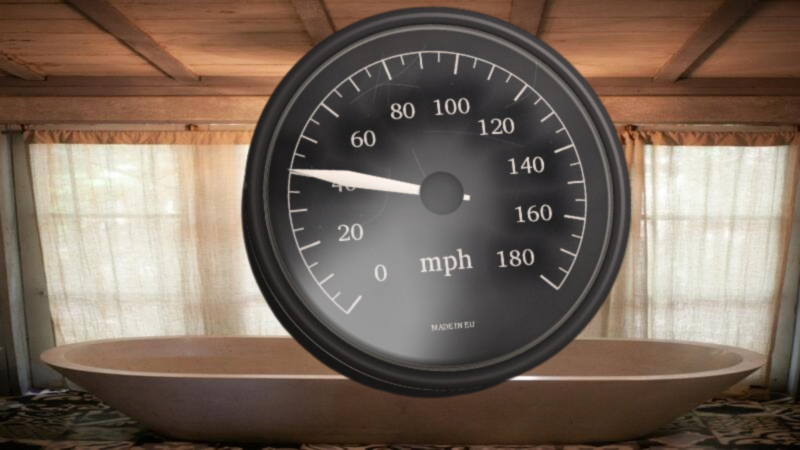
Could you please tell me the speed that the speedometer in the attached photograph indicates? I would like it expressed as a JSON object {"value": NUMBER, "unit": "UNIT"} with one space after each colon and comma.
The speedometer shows {"value": 40, "unit": "mph"}
